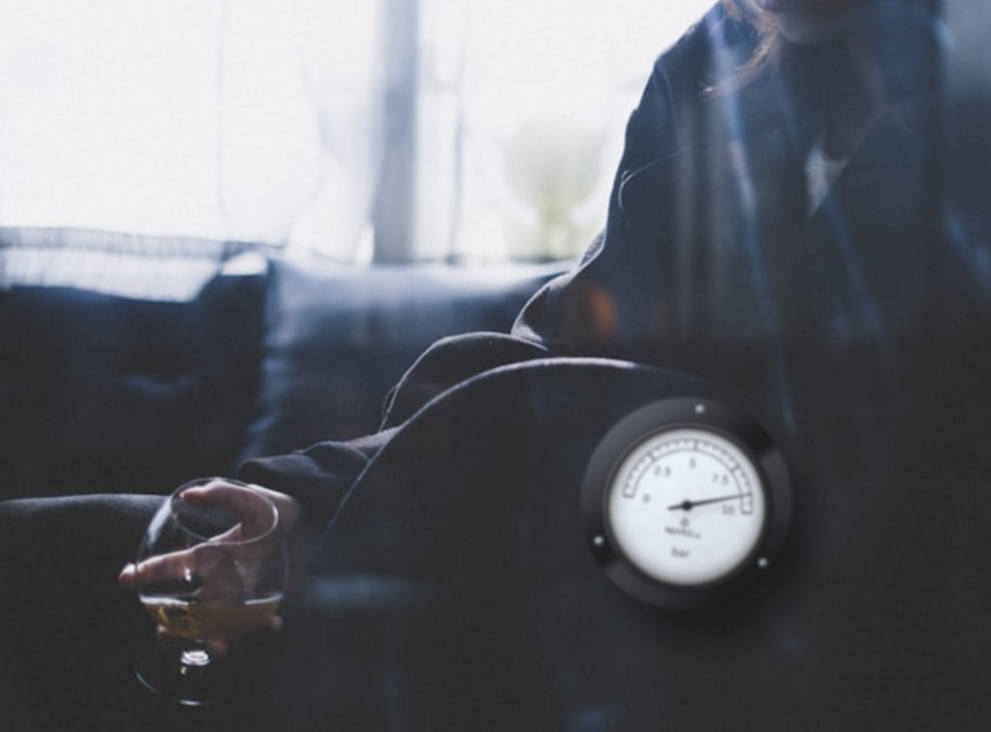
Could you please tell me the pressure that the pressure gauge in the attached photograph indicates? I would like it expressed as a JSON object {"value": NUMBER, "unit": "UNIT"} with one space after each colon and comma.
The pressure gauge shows {"value": 9, "unit": "bar"}
